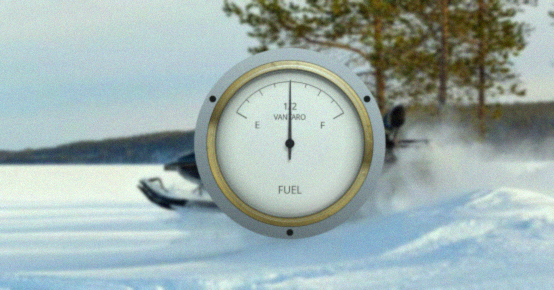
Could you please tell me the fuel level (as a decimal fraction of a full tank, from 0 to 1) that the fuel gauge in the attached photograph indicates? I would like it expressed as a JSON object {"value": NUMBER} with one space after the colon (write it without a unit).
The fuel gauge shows {"value": 0.5}
